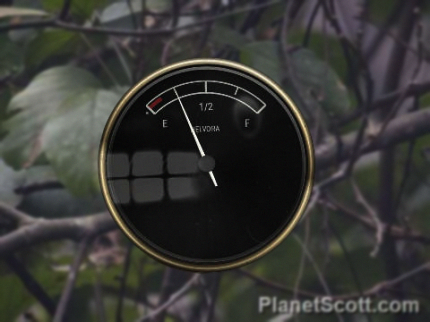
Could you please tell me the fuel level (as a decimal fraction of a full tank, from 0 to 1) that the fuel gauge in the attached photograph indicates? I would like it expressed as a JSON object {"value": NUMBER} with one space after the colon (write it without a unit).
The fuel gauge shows {"value": 0.25}
